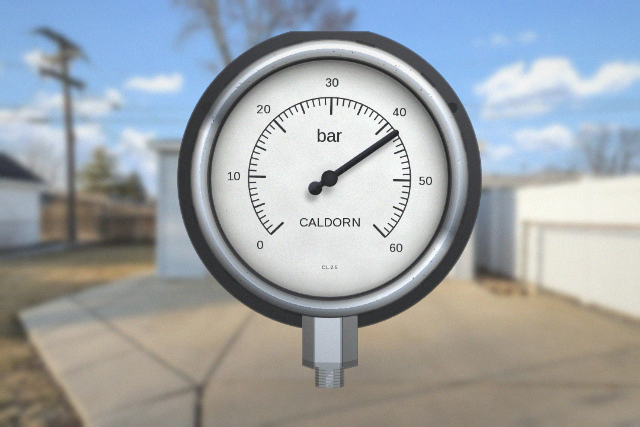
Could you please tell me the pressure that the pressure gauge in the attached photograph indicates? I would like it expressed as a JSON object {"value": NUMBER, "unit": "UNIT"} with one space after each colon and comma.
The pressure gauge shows {"value": 42, "unit": "bar"}
